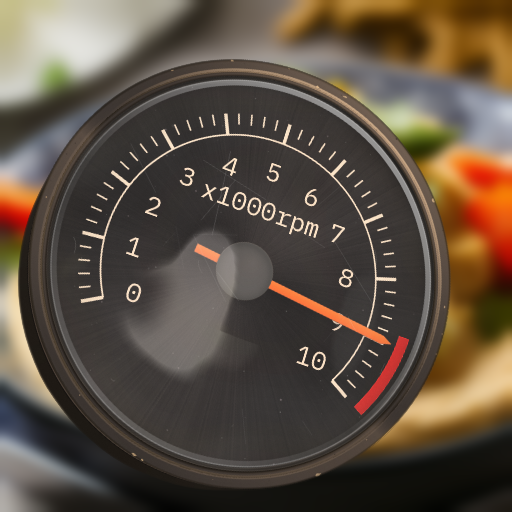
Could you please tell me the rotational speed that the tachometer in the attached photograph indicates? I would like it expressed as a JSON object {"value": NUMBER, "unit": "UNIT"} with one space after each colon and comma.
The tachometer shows {"value": 9000, "unit": "rpm"}
